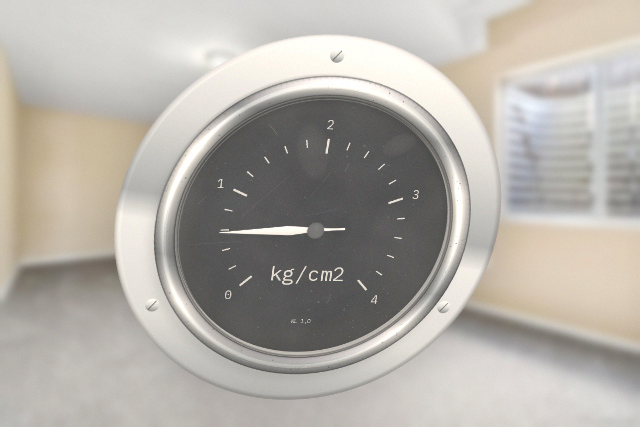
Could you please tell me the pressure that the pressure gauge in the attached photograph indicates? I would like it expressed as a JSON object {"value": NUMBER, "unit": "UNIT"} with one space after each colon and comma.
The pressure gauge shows {"value": 0.6, "unit": "kg/cm²"}
